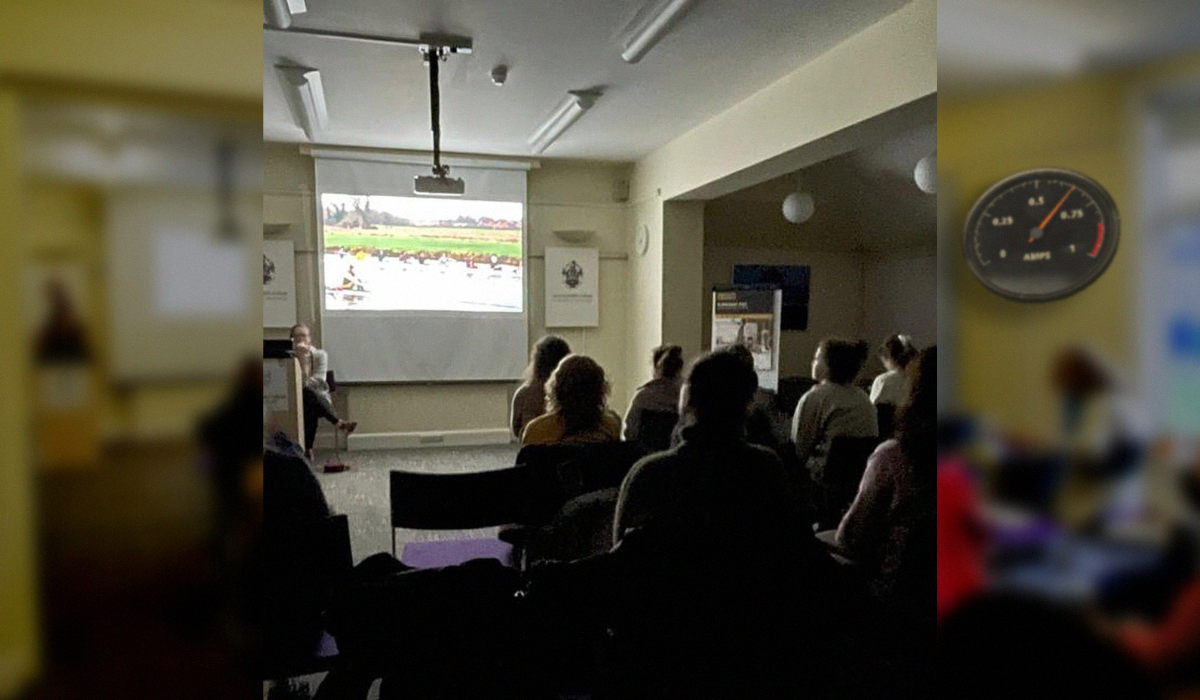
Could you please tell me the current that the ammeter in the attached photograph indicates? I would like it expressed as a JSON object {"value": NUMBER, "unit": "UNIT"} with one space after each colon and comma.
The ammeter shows {"value": 0.65, "unit": "A"}
